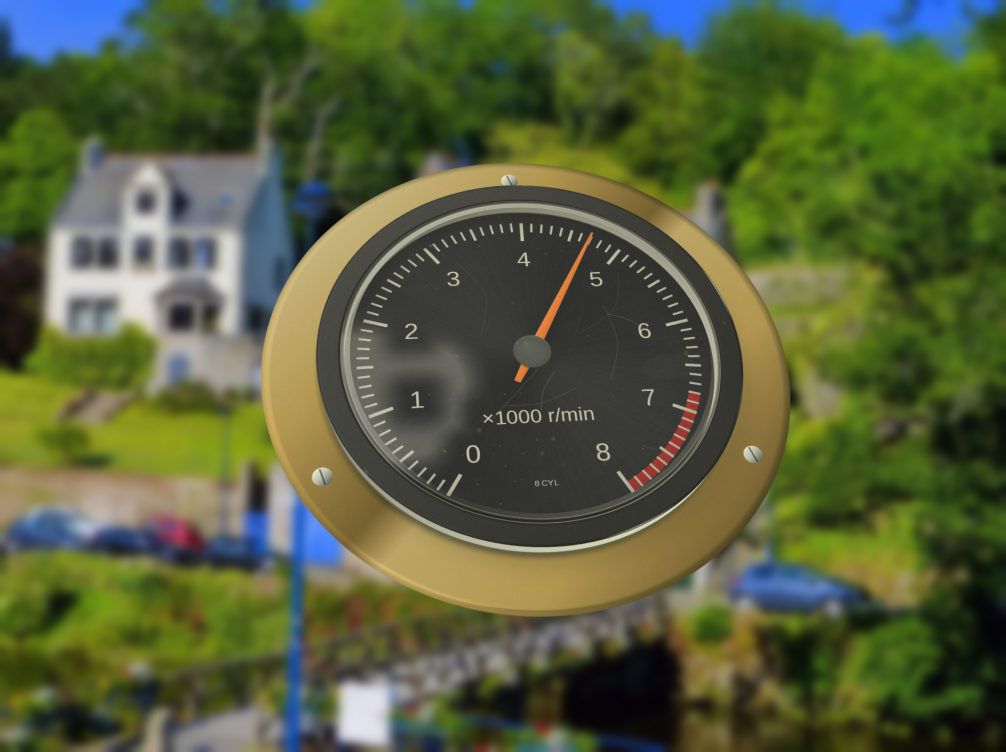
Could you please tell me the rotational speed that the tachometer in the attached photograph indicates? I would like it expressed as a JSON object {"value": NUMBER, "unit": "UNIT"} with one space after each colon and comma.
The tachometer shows {"value": 4700, "unit": "rpm"}
